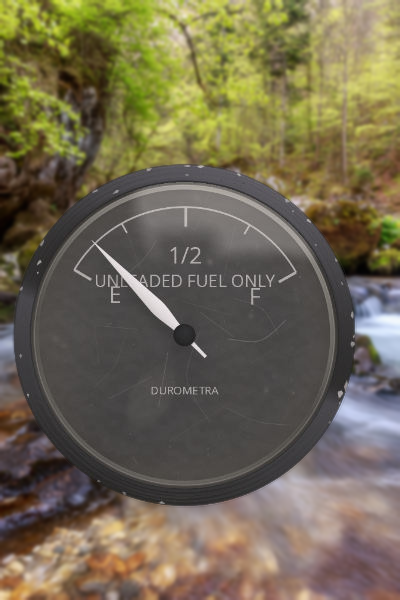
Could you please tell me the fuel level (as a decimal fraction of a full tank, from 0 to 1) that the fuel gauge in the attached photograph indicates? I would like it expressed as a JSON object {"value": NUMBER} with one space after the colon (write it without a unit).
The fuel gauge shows {"value": 0.125}
